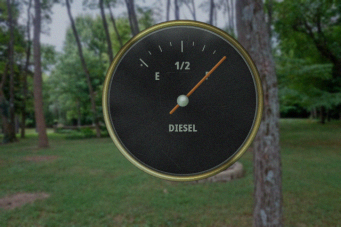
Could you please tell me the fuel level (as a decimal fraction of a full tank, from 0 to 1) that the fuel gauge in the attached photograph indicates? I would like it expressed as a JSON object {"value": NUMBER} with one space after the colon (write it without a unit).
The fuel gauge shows {"value": 1}
